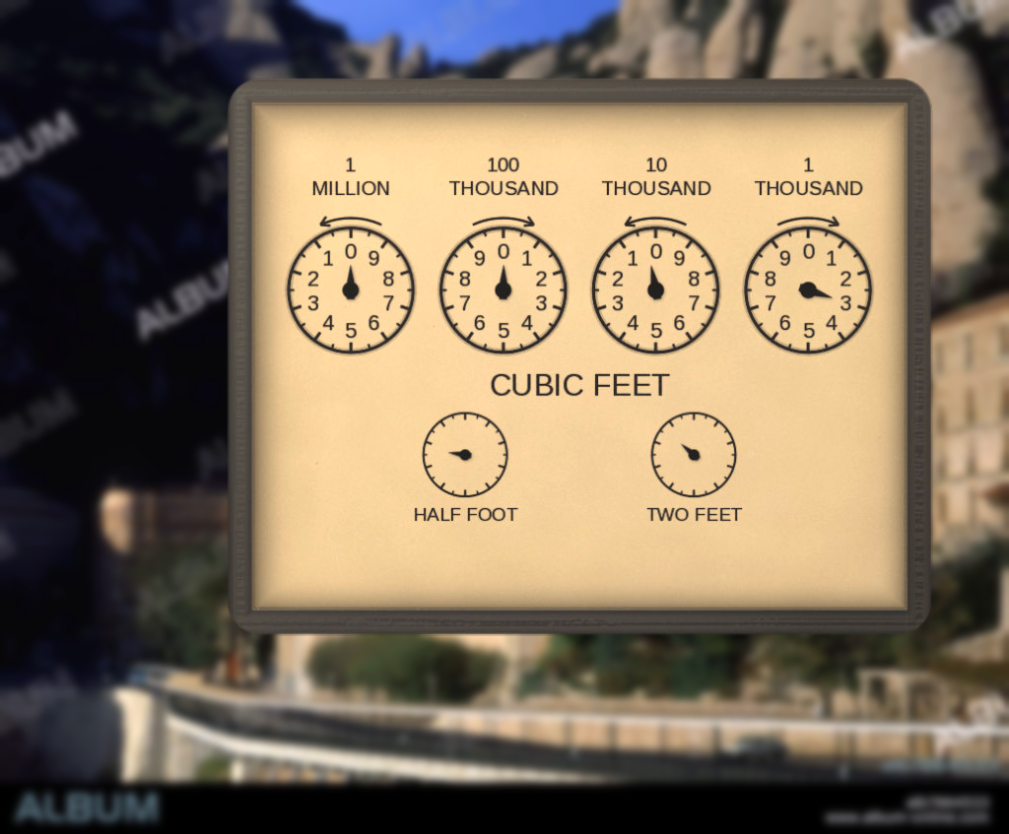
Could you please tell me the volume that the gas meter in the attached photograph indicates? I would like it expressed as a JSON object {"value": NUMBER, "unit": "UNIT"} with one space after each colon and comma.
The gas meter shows {"value": 300, "unit": "ft³"}
